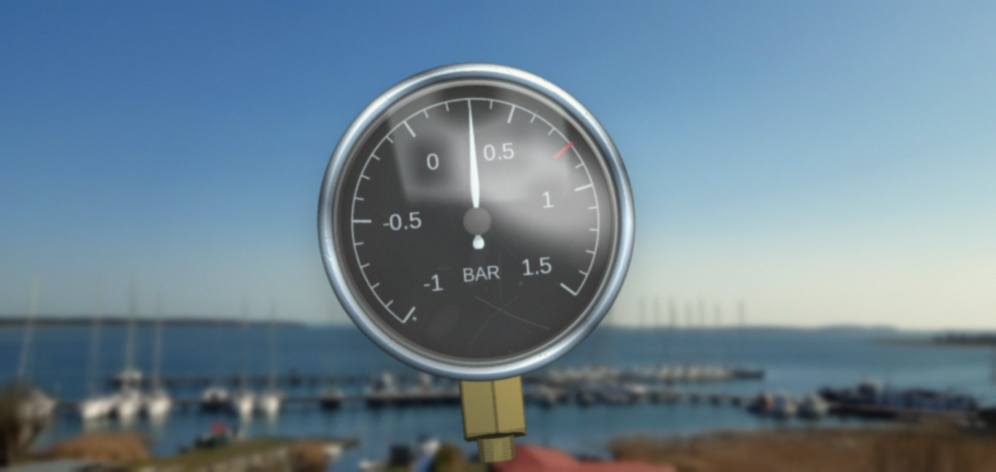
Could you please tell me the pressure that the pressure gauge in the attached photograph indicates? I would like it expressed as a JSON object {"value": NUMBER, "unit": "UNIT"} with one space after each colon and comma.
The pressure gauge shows {"value": 0.3, "unit": "bar"}
